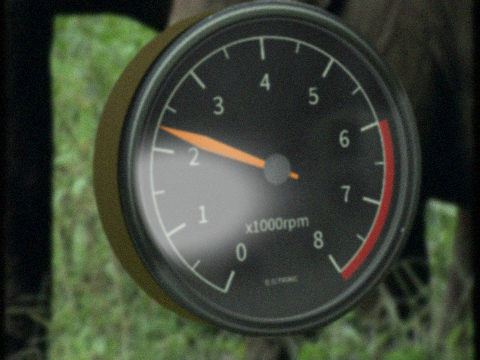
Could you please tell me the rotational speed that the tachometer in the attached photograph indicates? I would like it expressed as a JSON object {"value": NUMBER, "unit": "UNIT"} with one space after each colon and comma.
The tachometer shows {"value": 2250, "unit": "rpm"}
